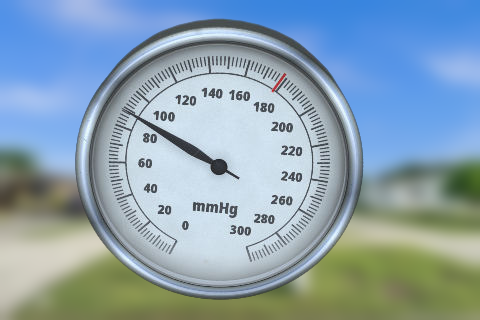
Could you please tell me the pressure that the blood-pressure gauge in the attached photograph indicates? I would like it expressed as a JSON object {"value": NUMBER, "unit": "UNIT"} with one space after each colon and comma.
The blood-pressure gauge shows {"value": 90, "unit": "mmHg"}
